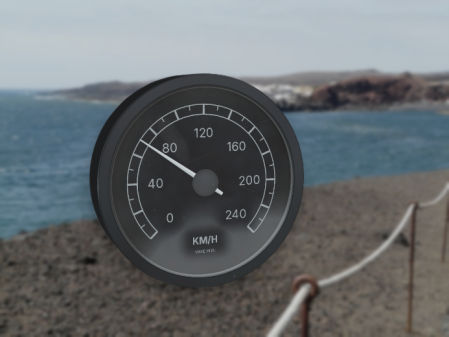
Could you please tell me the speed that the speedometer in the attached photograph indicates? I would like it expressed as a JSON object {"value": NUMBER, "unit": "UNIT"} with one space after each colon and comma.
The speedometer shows {"value": 70, "unit": "km/h"}
